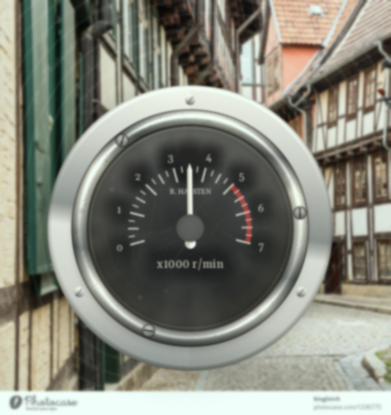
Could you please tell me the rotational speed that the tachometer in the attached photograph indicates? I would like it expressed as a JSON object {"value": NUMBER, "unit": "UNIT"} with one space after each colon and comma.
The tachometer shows {"value": 3500, "unit": "rpm"}
